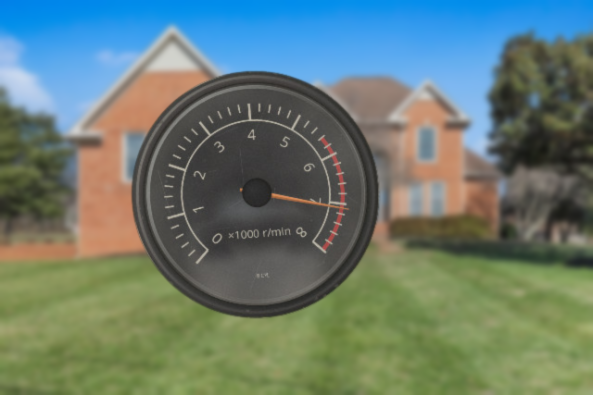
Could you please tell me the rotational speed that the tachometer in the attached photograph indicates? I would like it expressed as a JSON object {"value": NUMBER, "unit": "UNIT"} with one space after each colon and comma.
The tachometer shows {"value": 7100, "unit": "rpm"}
